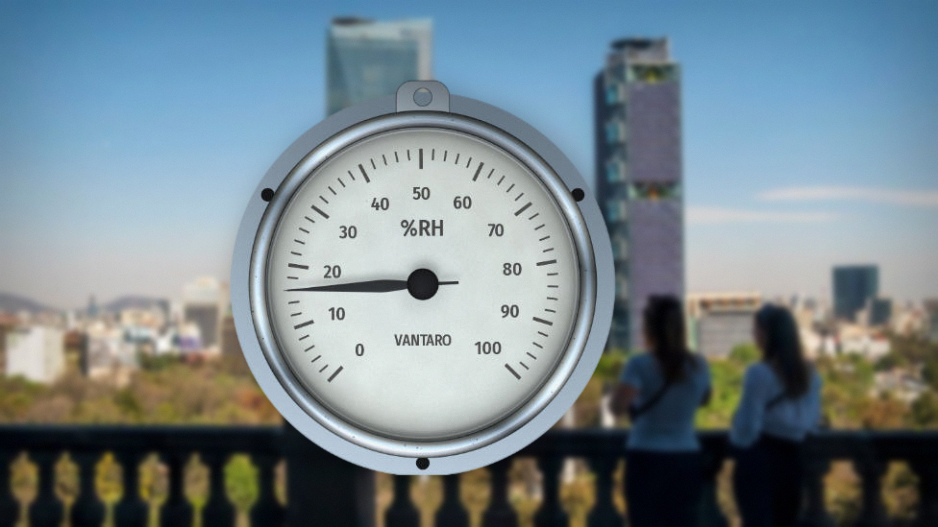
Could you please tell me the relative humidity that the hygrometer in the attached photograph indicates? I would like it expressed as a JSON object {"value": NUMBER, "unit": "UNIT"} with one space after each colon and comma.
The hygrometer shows {"value": 16, "unit": "%"}
